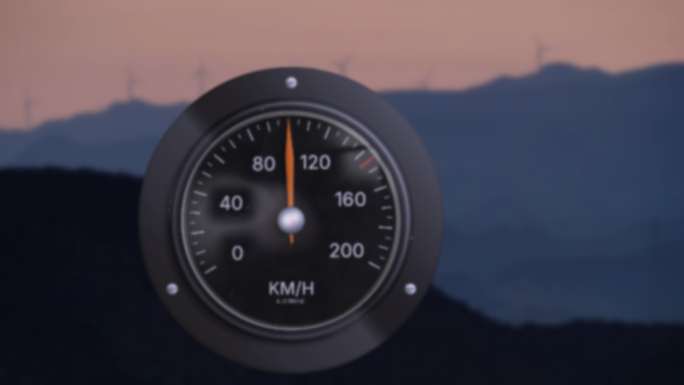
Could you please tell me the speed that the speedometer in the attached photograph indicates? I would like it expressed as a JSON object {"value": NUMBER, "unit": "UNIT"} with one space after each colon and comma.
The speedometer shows {"value": 100, "unit": "km/h"}
